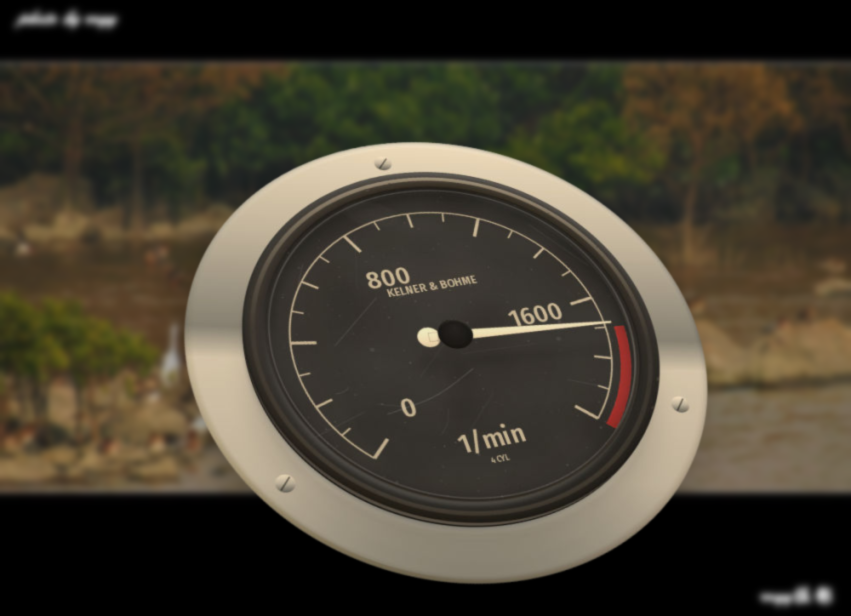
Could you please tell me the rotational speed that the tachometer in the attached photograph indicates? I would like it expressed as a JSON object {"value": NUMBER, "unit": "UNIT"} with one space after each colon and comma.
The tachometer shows {"value": 1700, "unit": "rpm"}
